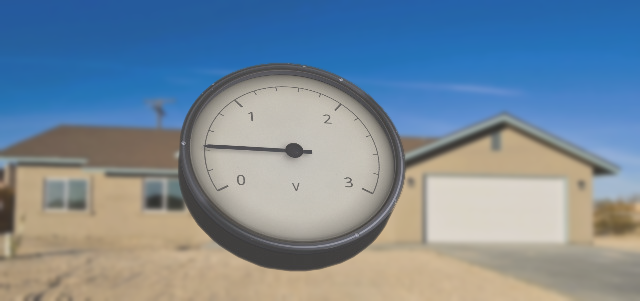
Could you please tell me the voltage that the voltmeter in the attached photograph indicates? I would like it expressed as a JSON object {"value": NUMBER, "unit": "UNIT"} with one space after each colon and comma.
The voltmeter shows {"value": 0.4, "unit": "V"}
